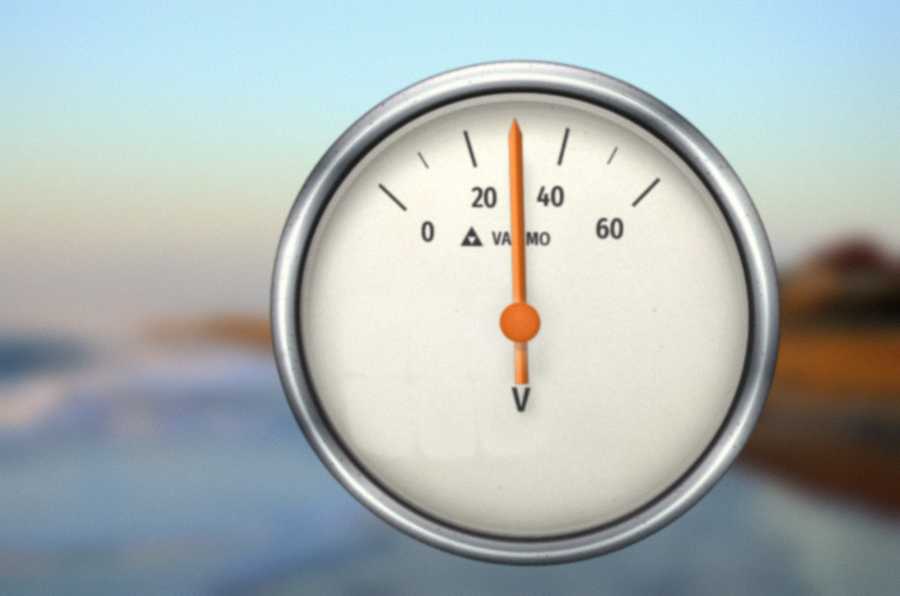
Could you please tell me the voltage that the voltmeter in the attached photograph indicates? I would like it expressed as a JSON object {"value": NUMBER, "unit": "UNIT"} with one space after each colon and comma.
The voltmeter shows {"value": 30, "unit": "V"}
